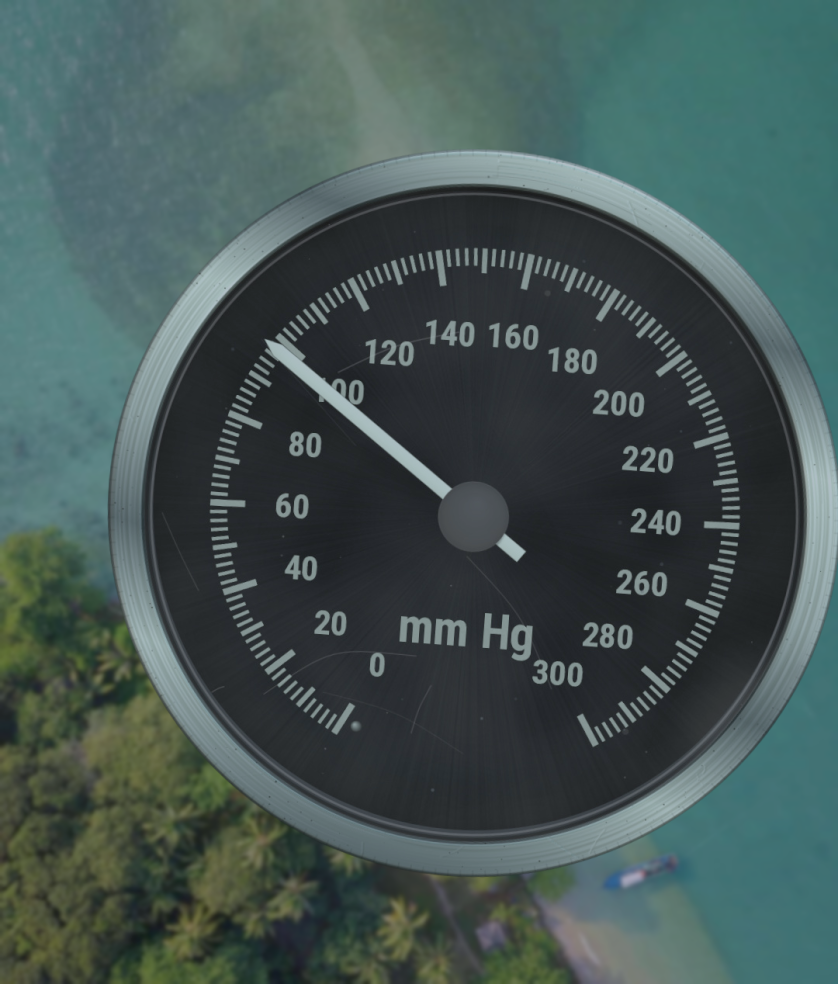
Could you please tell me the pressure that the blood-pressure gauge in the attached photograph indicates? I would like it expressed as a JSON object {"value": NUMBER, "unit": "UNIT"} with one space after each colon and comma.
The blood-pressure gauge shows {"value": 98, "unit": "mmHg"}
